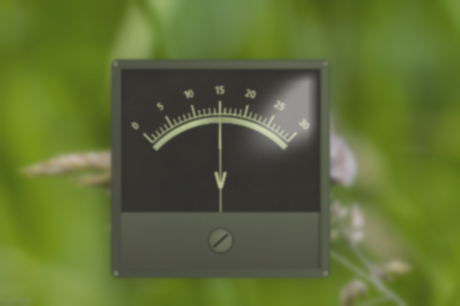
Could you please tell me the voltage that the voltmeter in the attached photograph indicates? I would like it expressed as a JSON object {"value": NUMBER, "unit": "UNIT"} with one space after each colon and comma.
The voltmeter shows {"value": 15, "unit": "V"}
